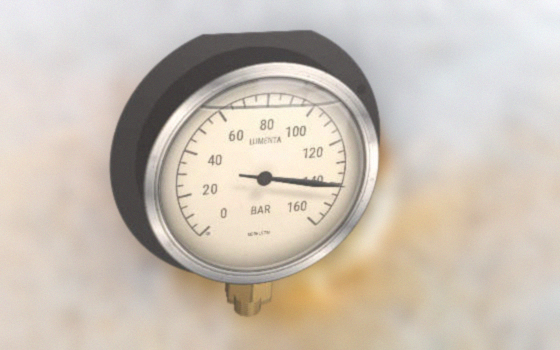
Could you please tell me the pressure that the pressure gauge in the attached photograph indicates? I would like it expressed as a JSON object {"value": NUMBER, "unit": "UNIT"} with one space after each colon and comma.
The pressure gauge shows {"value": 140, "unit": "bar"}
